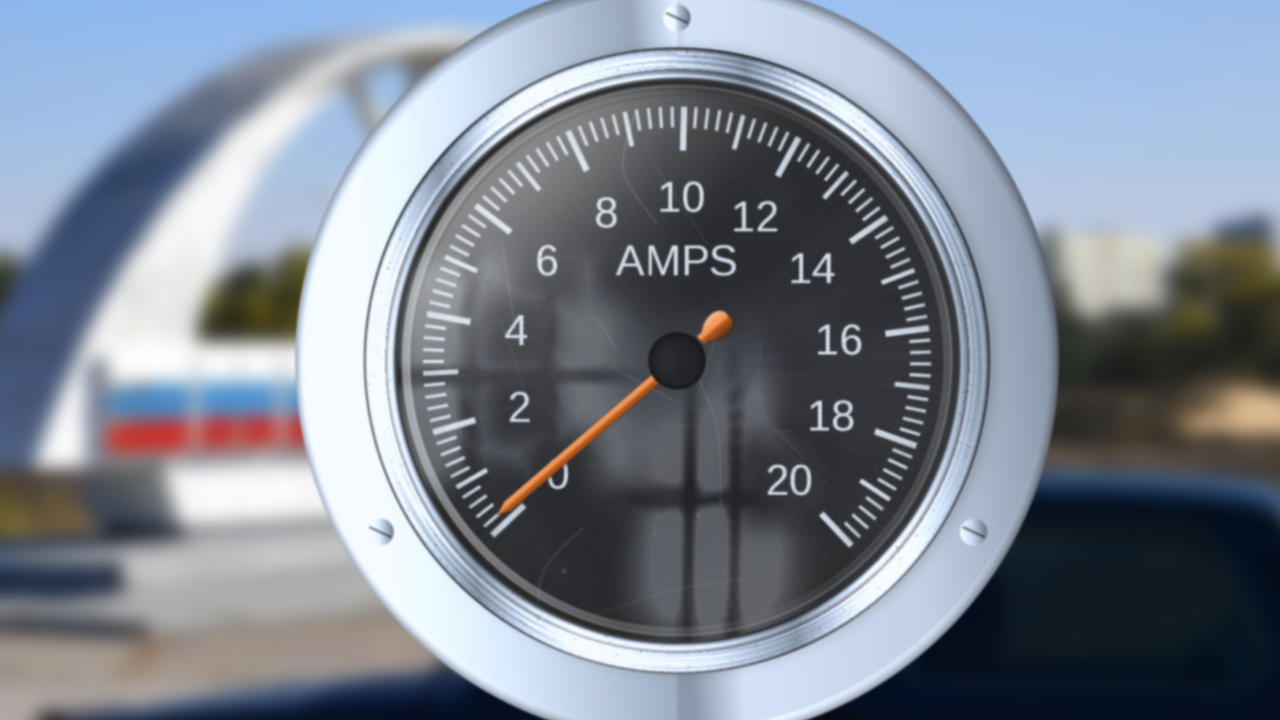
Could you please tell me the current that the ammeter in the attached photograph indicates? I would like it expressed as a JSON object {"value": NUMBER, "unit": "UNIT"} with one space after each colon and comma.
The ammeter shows {"value": 0.2, "unit": "A"}
